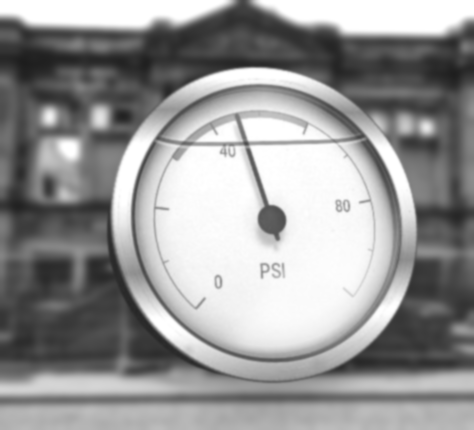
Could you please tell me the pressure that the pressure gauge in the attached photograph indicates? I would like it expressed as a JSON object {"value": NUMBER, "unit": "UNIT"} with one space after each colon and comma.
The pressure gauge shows {"value": 45, "unit": "psi"}
